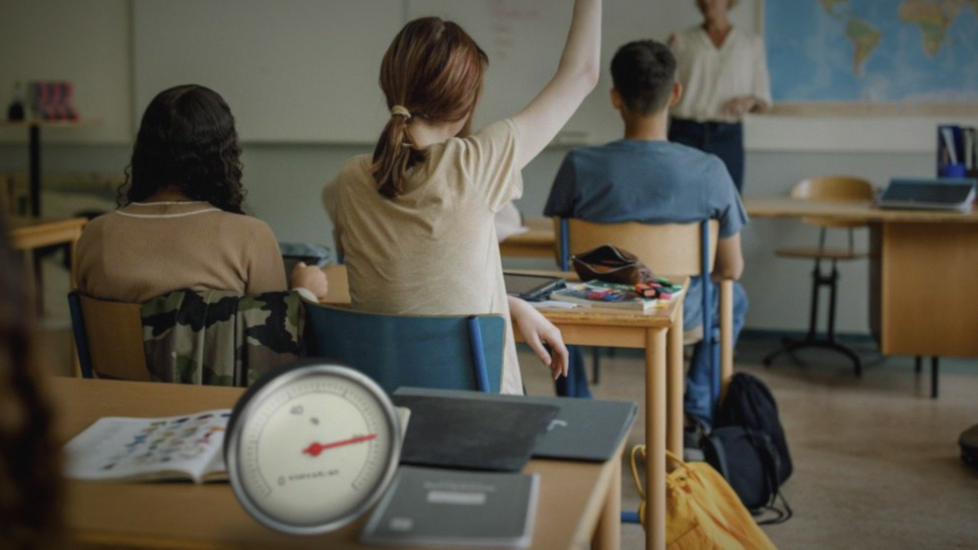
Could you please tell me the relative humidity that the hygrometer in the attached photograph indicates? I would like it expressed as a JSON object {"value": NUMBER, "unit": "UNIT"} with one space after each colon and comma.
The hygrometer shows {"value": 80, "unit": "%"}
